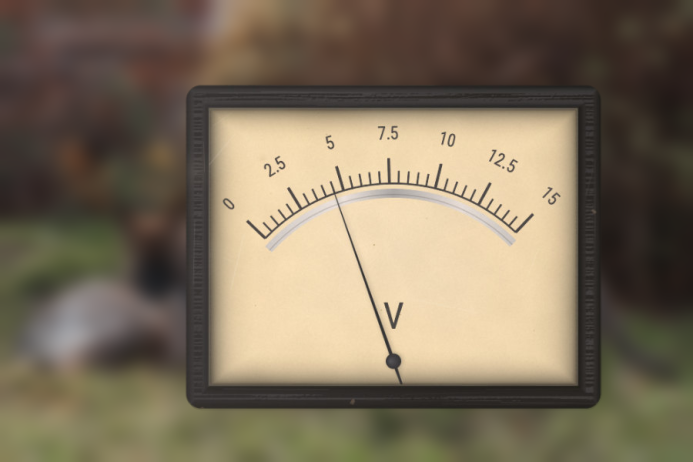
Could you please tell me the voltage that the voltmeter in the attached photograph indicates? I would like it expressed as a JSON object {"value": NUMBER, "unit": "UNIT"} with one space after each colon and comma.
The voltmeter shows {"value": 4.5, "unit": "V"}
